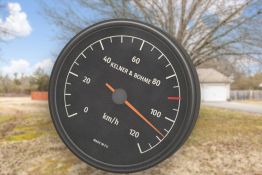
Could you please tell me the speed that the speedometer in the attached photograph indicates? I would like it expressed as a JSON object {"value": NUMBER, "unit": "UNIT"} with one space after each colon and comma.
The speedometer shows {"value": 107.5, "unit": "km/h"}
